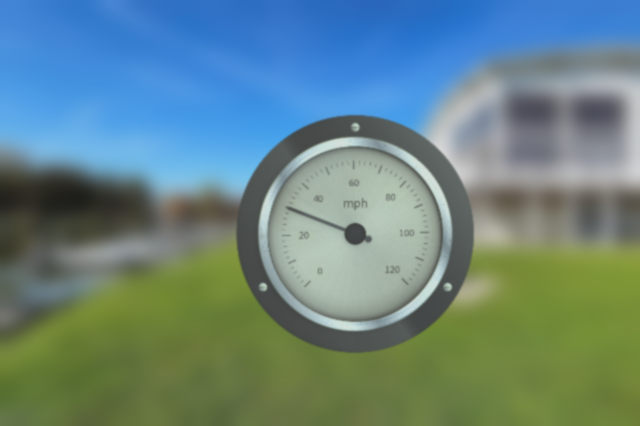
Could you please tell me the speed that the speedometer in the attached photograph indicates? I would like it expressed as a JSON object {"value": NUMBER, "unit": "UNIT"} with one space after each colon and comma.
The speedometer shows {"value": 30, "unit": "mph"}
